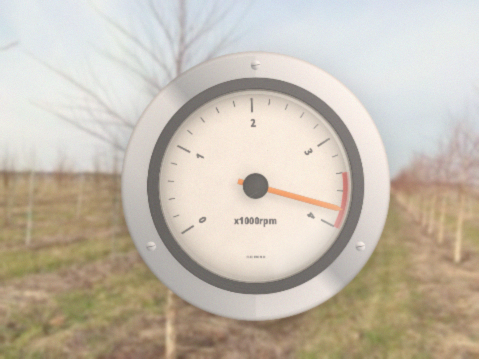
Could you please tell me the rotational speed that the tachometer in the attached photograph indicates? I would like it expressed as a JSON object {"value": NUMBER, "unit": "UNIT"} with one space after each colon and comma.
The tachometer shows {"value": 3800, "unit": "rpm"}
